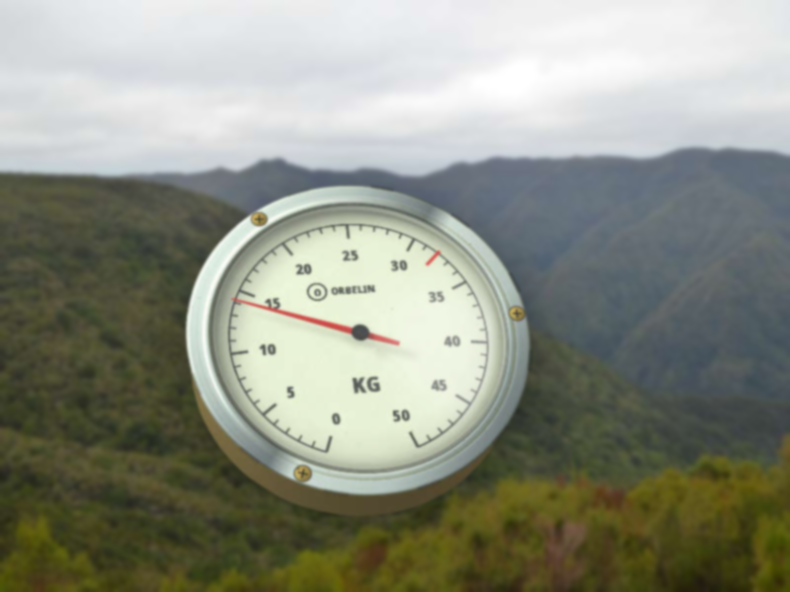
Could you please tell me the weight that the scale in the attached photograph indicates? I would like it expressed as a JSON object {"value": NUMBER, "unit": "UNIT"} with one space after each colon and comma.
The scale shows {"value": 14, "unit": "kg"}
